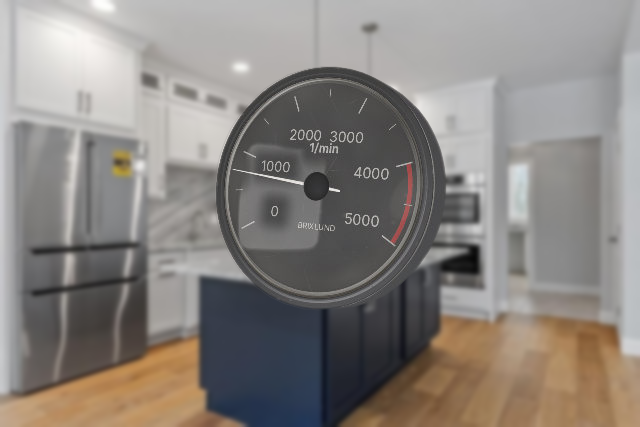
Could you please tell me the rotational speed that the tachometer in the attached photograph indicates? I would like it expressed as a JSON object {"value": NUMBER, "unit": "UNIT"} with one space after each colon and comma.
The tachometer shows {"value": 750, "unit": "rpm"}
